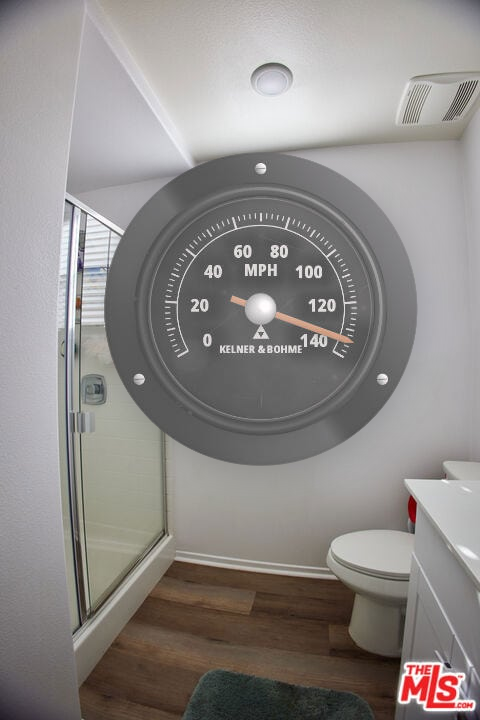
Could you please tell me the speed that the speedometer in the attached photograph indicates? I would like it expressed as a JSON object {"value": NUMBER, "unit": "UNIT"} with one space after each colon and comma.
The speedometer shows {"value": 134, "unit": "mph"}
